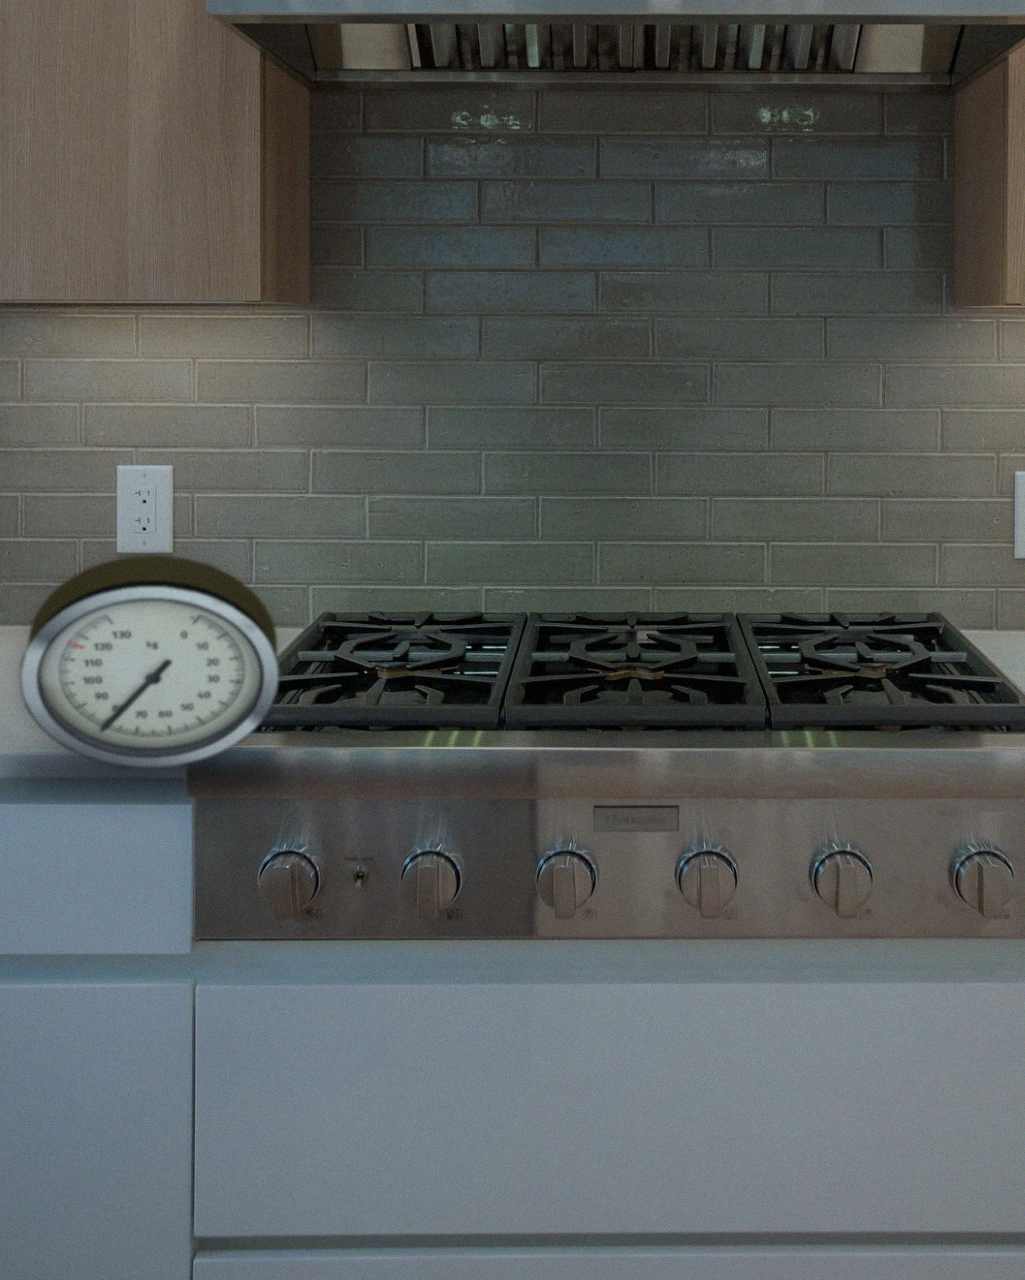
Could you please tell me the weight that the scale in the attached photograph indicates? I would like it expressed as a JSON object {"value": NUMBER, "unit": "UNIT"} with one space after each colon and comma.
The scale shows {"value": 80, "unit": "kg"}
